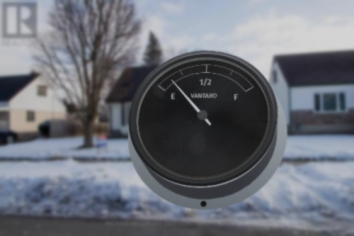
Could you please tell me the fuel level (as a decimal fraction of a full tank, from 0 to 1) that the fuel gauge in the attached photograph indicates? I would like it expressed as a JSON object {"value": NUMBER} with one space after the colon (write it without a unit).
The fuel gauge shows {"value": 0.125}
